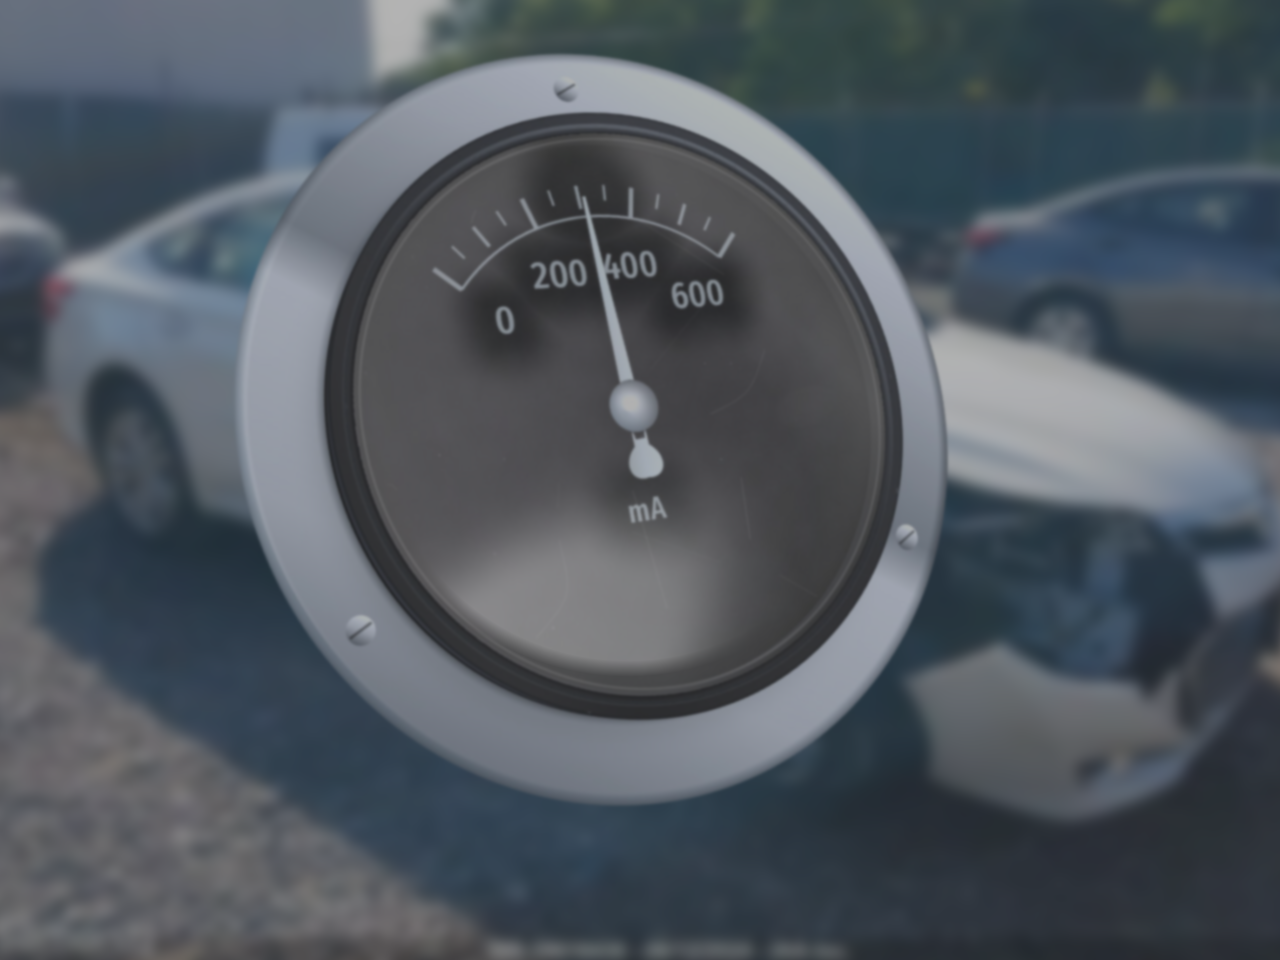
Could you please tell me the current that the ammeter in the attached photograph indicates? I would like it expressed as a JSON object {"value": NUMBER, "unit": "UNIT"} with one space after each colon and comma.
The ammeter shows {"value": 300, "unit": "mA"}
